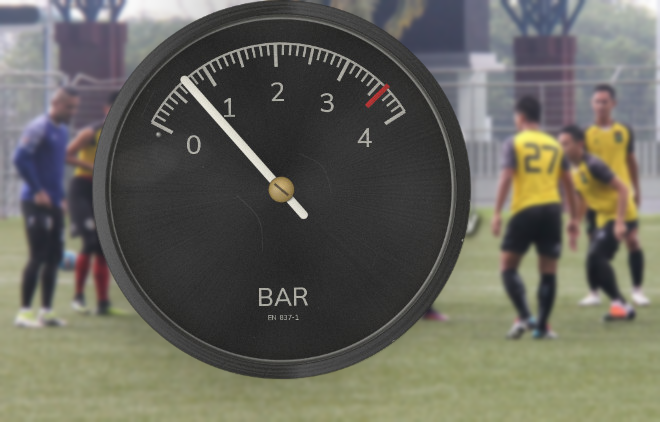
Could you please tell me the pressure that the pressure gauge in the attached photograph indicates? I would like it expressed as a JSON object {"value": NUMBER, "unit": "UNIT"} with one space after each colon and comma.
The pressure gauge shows {"value": 0.7, "unit": "bar"}
